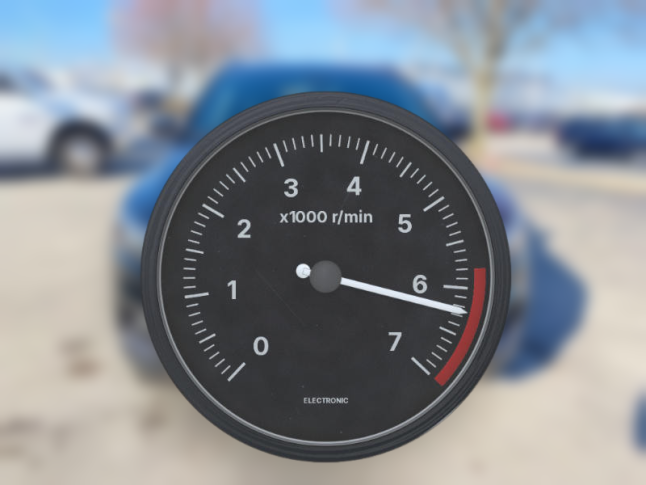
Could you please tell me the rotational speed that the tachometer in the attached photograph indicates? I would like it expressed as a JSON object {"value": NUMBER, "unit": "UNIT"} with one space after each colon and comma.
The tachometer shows {"value": 6250, "unit": "rpm"}
